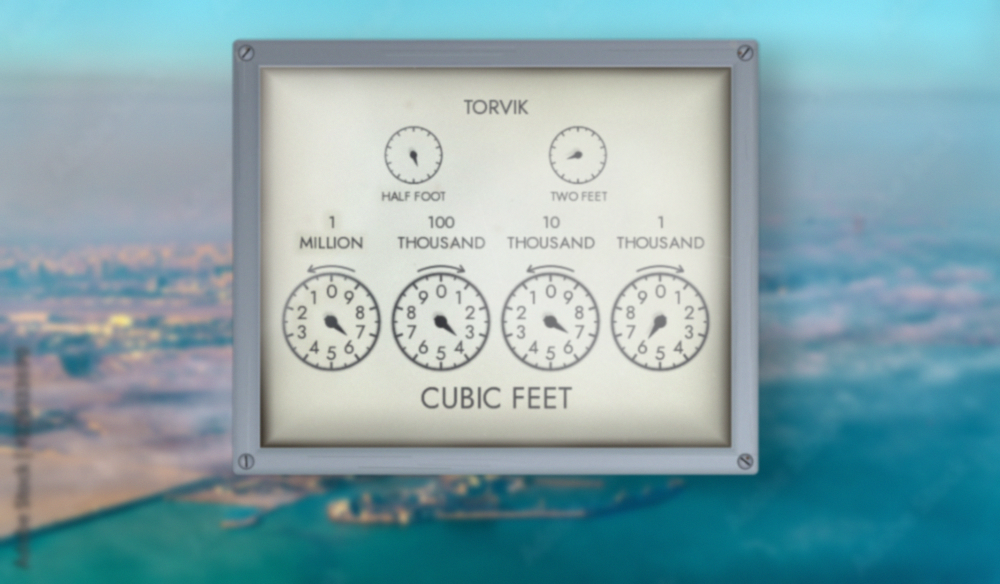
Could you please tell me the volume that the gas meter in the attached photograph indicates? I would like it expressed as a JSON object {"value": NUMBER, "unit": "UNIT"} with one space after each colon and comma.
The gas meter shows {"value": 636600, "unit": "ft³"}
